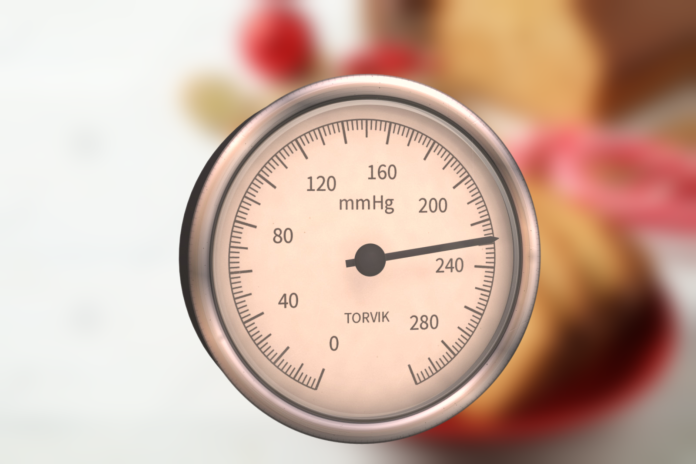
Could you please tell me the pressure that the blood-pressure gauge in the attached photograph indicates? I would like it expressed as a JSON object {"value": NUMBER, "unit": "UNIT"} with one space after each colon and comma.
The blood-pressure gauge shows {"value": 228, "unit": "mmHg"}
